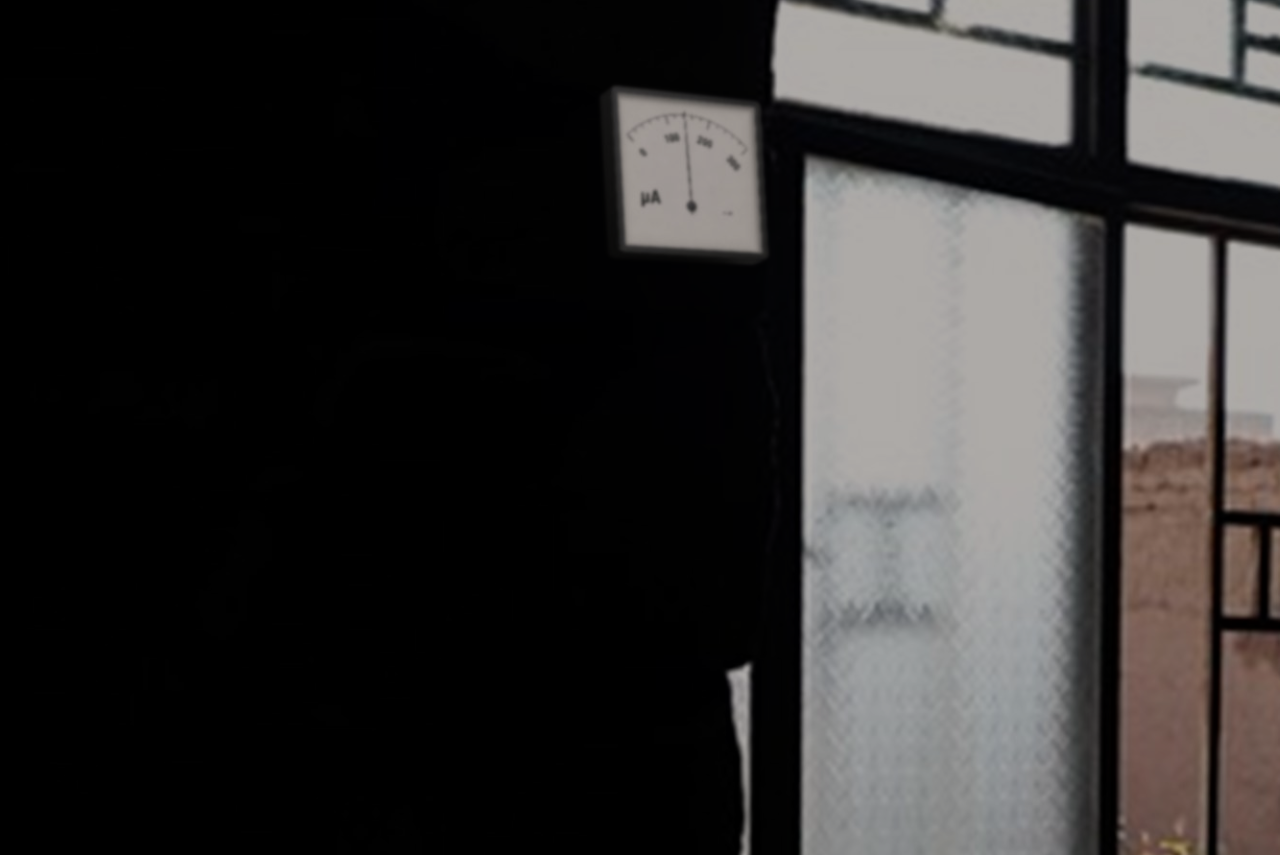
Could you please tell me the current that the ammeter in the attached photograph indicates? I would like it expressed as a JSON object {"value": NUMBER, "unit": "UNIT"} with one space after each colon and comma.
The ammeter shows {"value": 140, "unit": "µA"}
